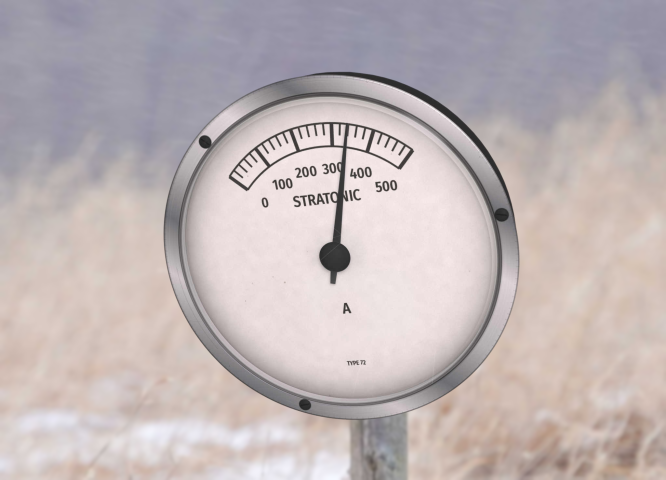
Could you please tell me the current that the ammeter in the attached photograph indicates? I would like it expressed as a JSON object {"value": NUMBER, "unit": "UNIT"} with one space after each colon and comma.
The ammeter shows {"value": 340, "unit": "A"}
